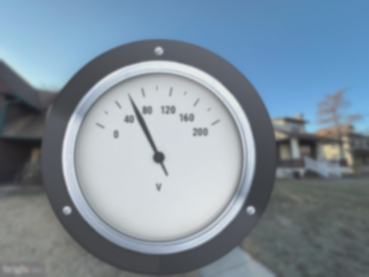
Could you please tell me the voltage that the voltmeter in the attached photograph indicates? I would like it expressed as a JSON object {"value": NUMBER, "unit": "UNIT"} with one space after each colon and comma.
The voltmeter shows {"value": 60, "unit": "V"}
